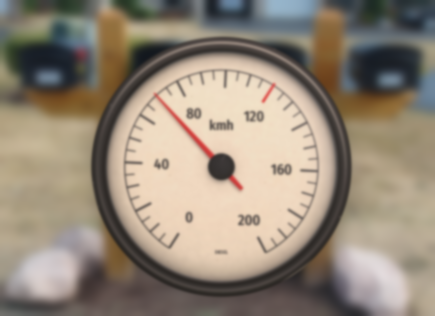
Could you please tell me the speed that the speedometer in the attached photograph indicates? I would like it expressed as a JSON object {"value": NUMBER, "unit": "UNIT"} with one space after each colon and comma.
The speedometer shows {"value": 70, "unit": "km/h"}
